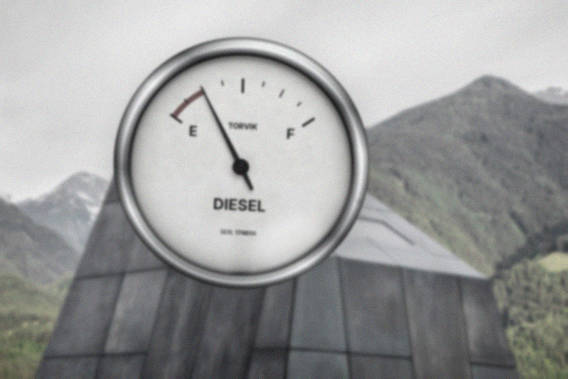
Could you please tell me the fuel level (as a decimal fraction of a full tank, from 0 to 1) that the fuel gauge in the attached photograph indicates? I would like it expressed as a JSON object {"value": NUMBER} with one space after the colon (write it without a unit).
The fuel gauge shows {"value": 0.25}
